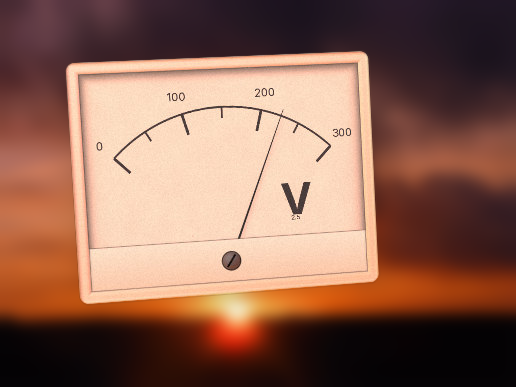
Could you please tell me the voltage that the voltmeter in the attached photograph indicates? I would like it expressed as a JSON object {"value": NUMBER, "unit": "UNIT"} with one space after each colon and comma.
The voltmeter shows {"value": 225, "unit": "V"}
